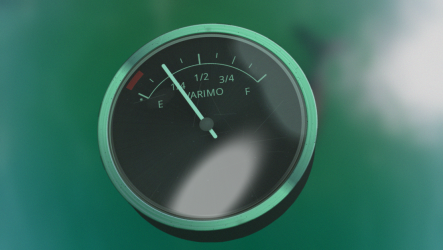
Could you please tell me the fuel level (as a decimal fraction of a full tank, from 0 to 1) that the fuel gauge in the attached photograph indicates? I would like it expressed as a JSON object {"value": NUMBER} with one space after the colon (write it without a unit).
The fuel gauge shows {"value": 0.25}
